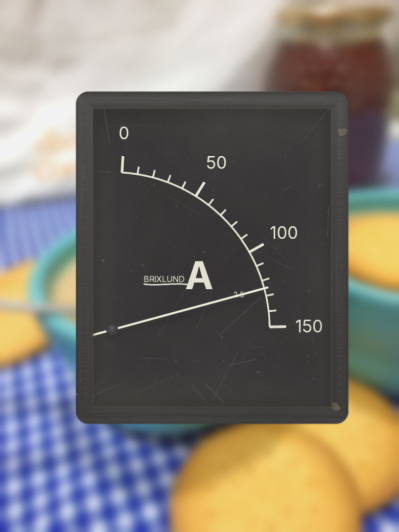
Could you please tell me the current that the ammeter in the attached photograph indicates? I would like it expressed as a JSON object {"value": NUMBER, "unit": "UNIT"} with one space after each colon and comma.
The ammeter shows {"value": 125, "unit": "A"}
